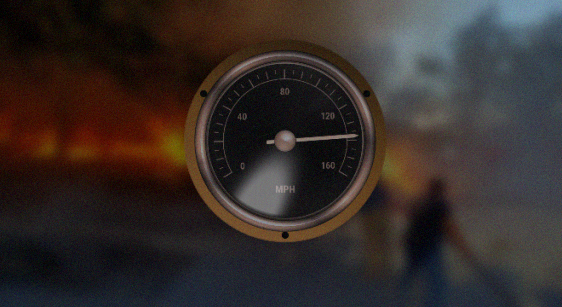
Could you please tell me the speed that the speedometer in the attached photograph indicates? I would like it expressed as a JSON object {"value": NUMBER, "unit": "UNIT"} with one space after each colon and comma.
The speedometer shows {"value": 137.5, "unit": "mph"}
